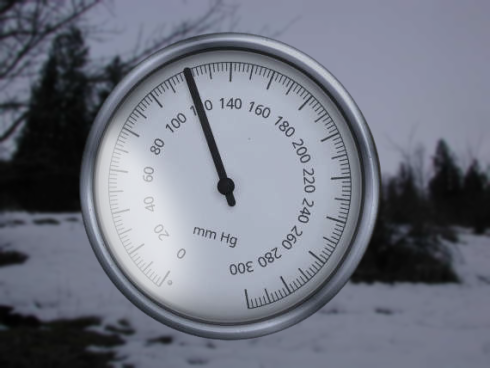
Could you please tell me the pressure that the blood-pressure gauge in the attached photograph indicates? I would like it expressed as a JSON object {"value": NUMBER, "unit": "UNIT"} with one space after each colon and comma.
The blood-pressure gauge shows {"value": 120, "unit": "mmHg"}
